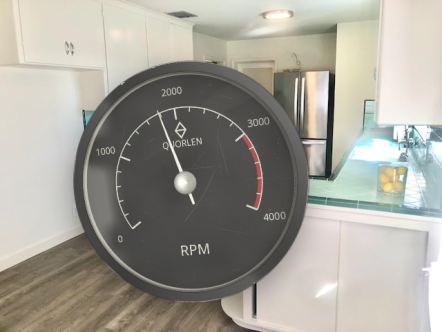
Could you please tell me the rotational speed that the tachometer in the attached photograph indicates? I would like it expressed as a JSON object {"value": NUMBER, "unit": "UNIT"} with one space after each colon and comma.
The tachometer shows {"value": 1800, "unit": "rpm"}
